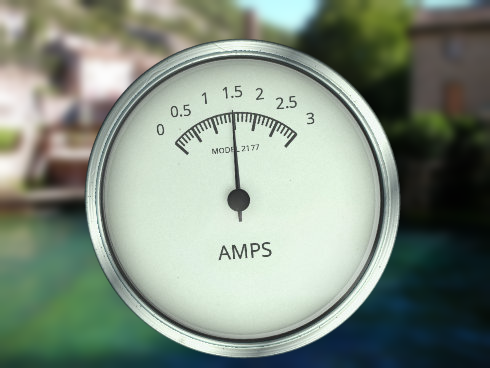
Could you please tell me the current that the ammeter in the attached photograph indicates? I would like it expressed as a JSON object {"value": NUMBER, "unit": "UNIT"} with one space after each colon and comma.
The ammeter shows {"value": 1.5, "unit": "A"}
